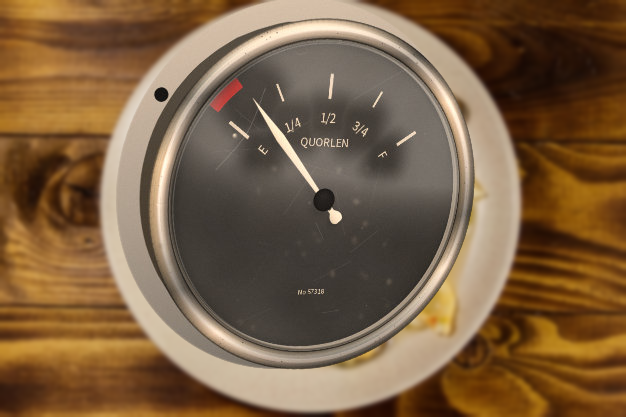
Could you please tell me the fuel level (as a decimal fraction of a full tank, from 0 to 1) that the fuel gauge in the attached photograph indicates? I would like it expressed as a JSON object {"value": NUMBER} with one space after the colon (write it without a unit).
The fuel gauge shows {"value": 0.125}
